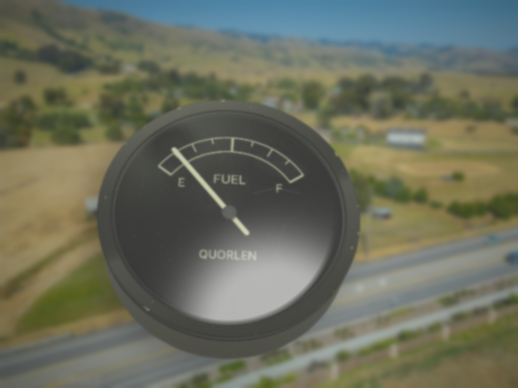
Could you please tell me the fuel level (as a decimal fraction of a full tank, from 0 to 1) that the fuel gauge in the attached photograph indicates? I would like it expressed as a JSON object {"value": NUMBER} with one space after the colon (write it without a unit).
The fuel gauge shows {"value": 0.125}
